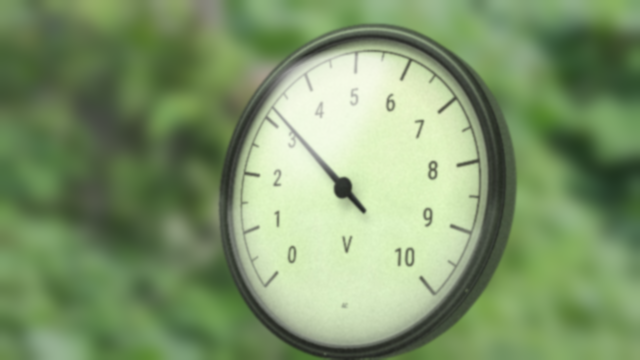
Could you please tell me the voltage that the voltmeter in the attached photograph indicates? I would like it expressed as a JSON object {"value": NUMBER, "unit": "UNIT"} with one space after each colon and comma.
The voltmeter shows {"value": 3.25, "unit": "V"}
